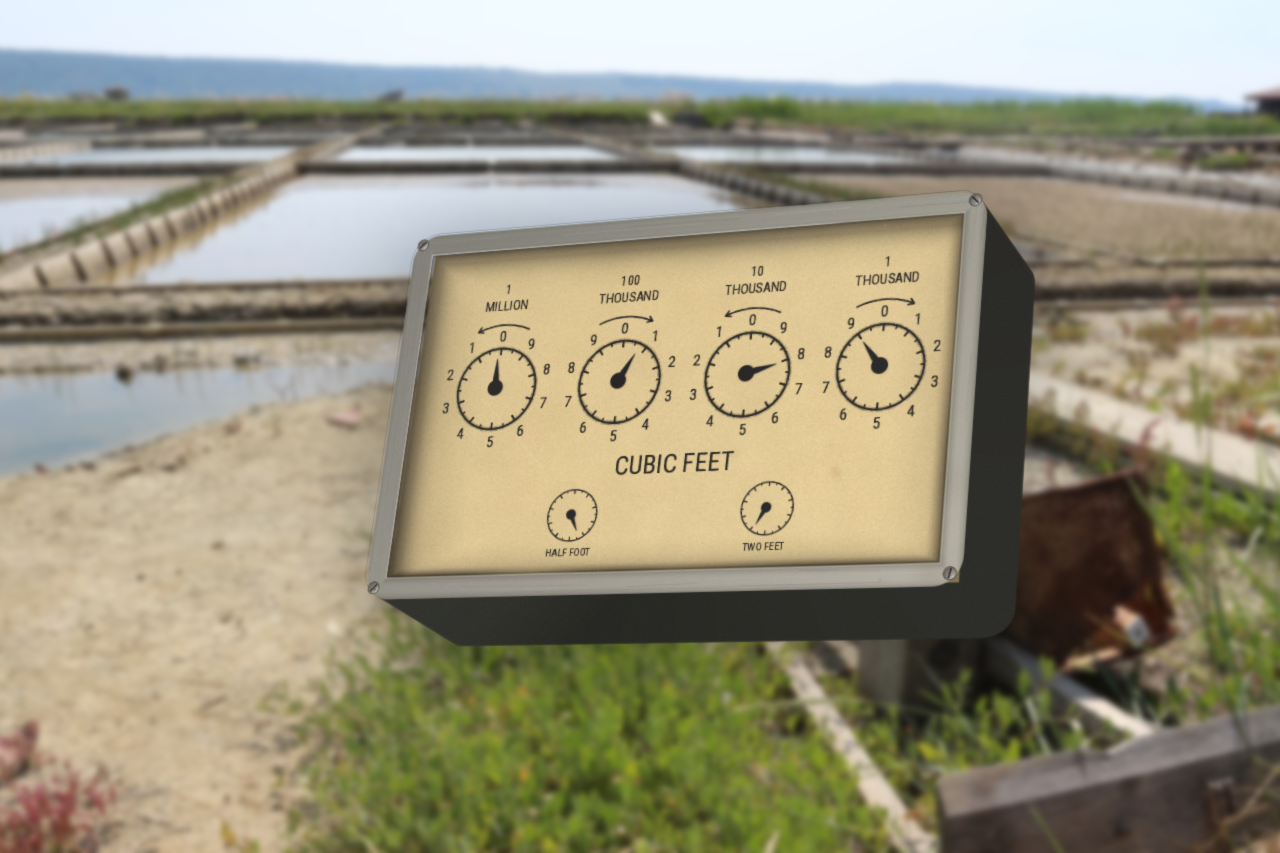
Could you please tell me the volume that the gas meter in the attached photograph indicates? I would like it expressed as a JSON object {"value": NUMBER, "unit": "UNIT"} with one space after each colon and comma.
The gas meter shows {"value": 7900, "unit": "ft³"}
